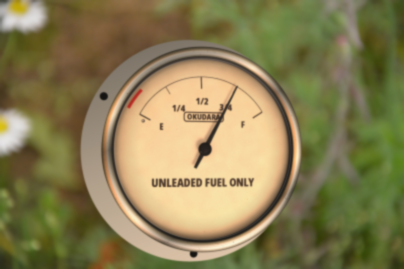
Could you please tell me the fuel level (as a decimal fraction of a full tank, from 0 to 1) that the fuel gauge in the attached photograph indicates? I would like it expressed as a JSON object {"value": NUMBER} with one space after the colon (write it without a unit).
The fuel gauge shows {"value": 0.75}
